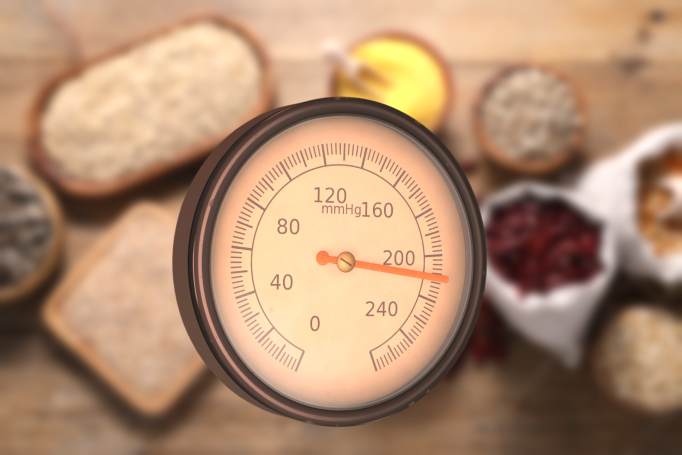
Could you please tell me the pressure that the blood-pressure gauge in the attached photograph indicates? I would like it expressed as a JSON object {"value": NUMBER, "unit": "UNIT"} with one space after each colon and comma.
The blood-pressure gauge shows {"value": 210, "unit": "mmHg"}
